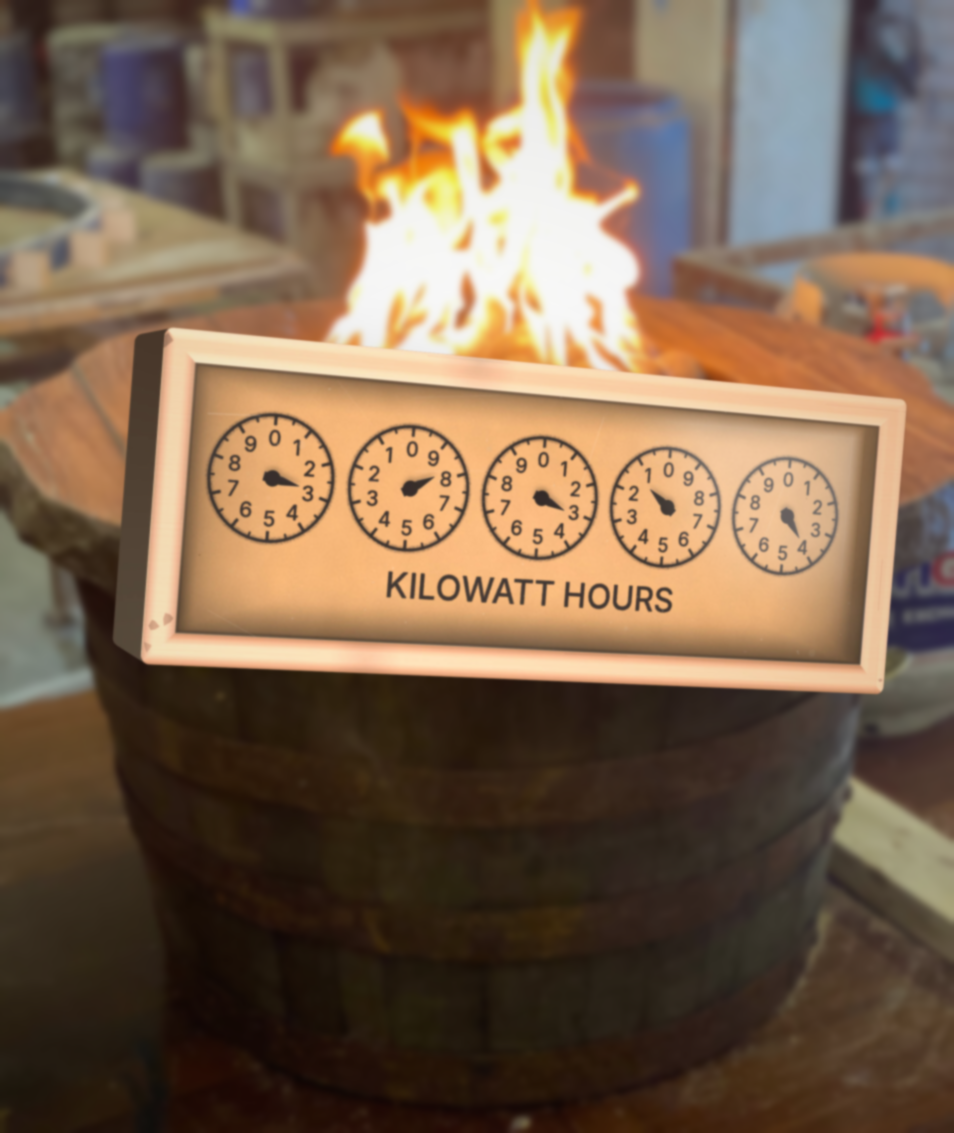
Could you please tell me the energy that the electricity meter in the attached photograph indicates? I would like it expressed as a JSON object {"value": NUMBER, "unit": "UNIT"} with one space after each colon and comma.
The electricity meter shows {"value": 28314, "unit": "kWh"}
